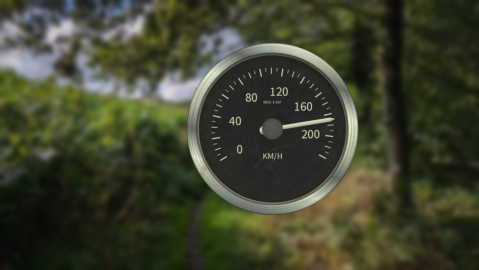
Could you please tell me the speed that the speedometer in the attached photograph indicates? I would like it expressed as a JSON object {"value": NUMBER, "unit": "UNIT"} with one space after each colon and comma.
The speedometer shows {"value": 185, "unit": "km/h"}
